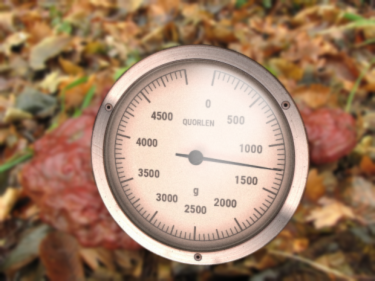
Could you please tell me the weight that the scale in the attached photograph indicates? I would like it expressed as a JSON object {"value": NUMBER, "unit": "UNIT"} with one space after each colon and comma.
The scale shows {"value": 1250, "unit": "g"}
